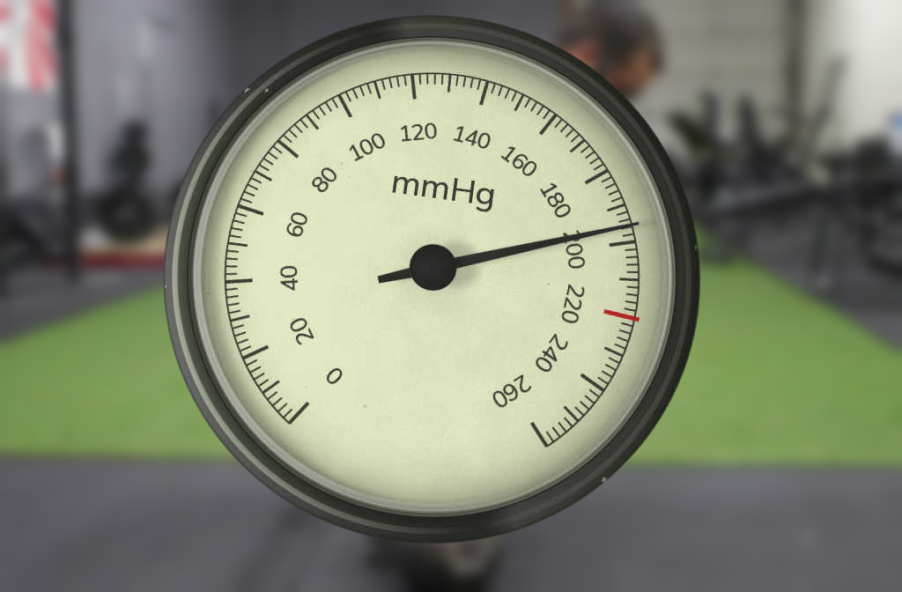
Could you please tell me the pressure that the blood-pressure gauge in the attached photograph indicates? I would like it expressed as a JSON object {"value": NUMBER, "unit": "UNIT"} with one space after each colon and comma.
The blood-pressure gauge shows {"value": 196, "unit": "mmHg"}
